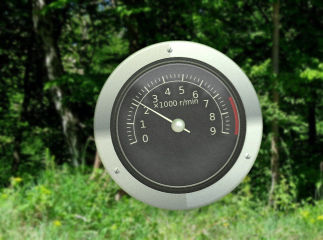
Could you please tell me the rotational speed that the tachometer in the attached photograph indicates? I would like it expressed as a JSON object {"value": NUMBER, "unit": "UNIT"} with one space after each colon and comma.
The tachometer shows {"value": 2200, "unit": "rpm"}
